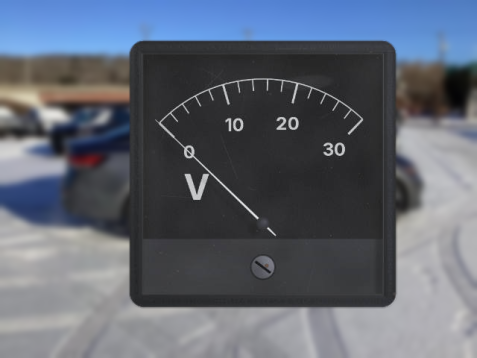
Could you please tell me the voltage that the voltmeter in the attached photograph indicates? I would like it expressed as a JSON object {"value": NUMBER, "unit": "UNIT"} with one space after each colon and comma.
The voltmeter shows {"value": 0, "unit": "V"}
